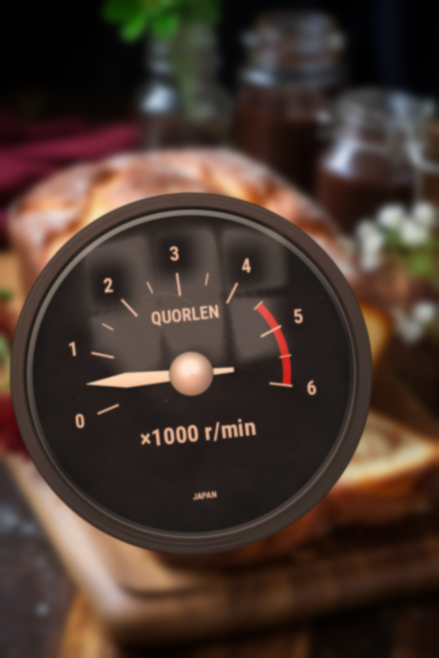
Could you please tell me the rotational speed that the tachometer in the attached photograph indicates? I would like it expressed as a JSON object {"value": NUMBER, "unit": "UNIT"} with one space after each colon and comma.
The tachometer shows {"value": 500, "unit": "rpm"}
